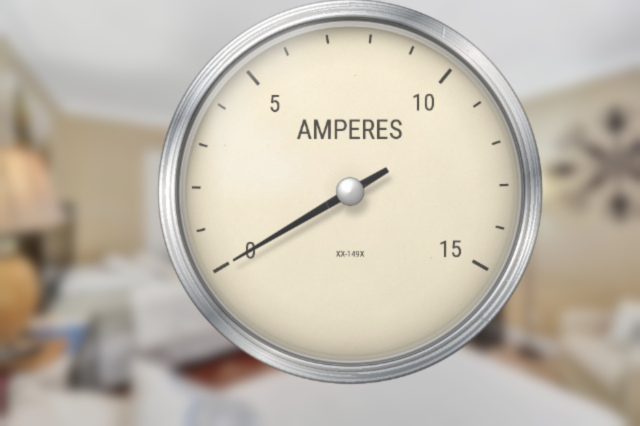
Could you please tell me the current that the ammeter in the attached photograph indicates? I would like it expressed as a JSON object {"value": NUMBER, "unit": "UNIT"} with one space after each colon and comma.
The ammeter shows {"value": 0, "unit": "A"}
